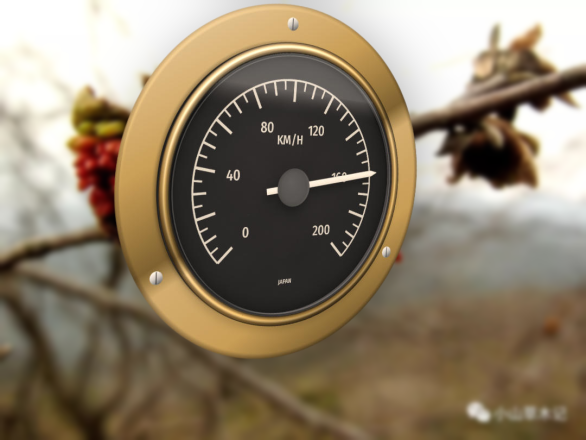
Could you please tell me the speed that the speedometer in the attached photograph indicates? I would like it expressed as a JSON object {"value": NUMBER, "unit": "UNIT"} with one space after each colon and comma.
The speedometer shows {"value": 160, "unit": "km/h"}
